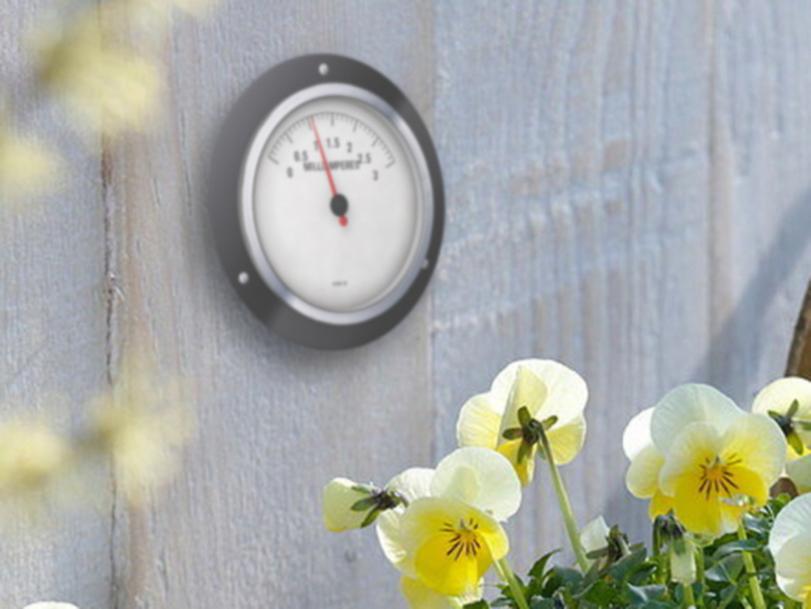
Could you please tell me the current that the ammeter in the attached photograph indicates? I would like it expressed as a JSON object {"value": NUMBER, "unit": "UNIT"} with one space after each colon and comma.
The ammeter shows {"value": 1, "unit": "mA"}
